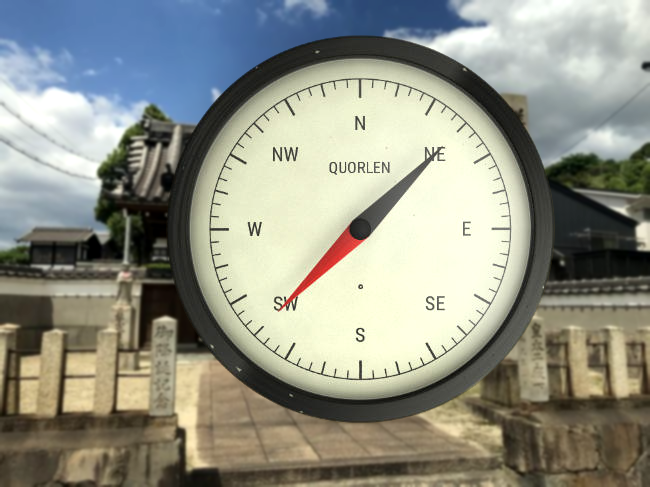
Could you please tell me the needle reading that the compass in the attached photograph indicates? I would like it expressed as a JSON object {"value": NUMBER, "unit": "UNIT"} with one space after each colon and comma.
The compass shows {"value": 225, "unit": "°"}
